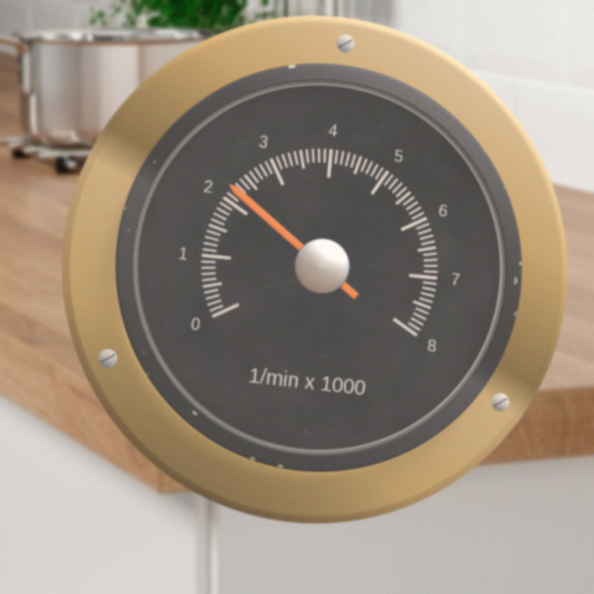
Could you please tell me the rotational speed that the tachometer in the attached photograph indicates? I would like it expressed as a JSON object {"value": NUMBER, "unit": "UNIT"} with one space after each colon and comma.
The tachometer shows {"value": 2200, "unit": "rpm"}
